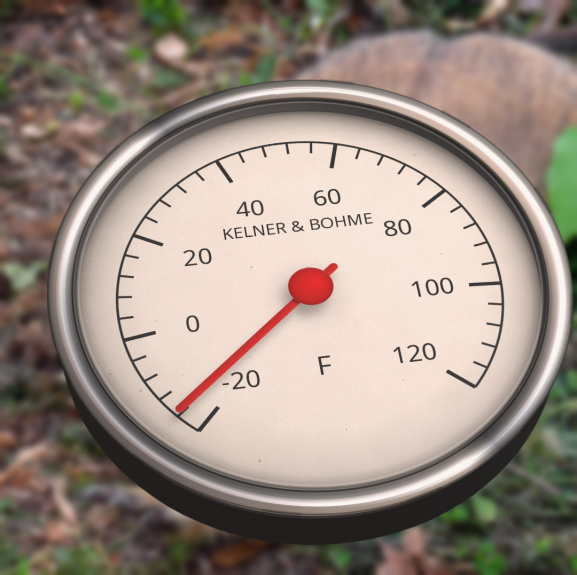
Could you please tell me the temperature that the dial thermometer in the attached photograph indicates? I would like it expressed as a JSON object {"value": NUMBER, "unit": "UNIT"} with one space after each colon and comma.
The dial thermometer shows {"value": -16, "unit": "°F"}
